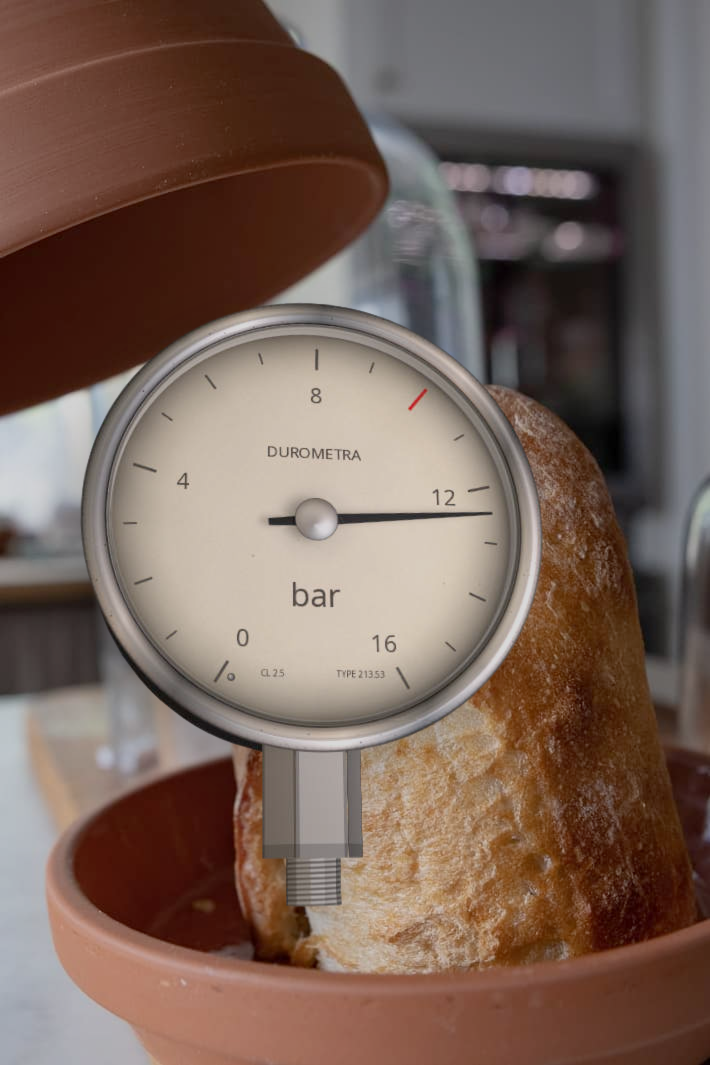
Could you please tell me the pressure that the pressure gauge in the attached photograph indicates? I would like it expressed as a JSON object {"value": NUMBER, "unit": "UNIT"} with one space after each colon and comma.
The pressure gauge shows {"value": 12.5, "unit": "bar"}
